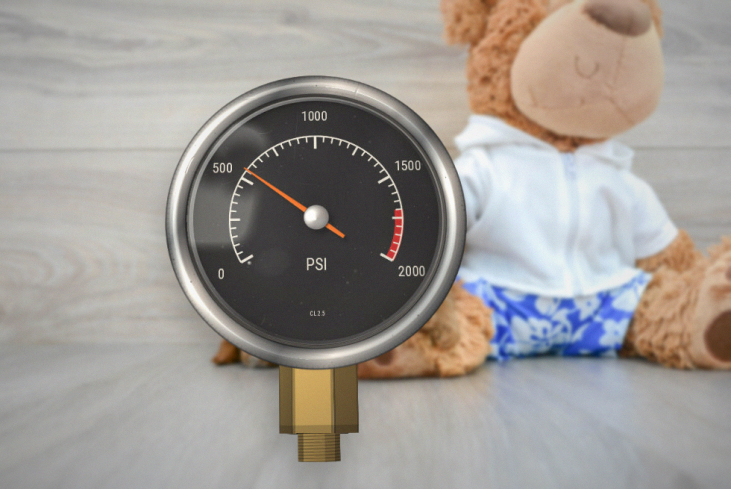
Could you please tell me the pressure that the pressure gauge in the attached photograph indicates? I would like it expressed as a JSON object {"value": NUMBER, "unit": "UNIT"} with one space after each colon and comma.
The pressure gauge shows {"value": 550, "unit": "psi"}
